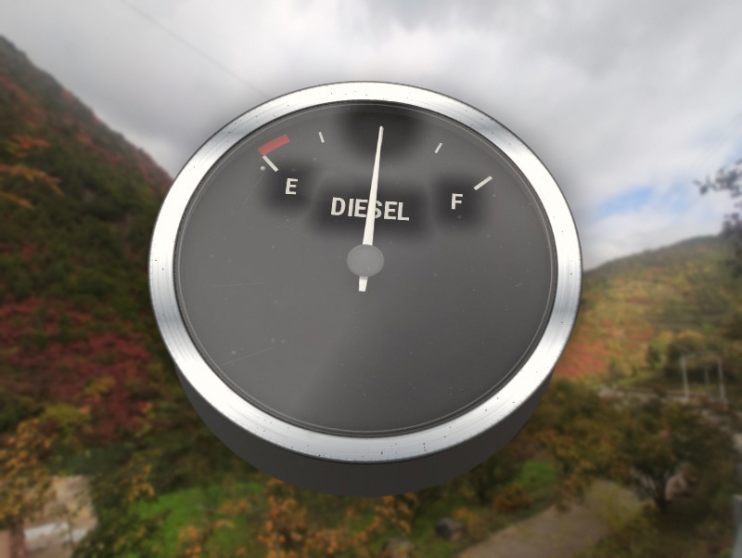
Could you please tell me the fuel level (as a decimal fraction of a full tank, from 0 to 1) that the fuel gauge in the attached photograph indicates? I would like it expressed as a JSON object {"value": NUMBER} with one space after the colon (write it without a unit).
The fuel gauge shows {"value": 0.5}
